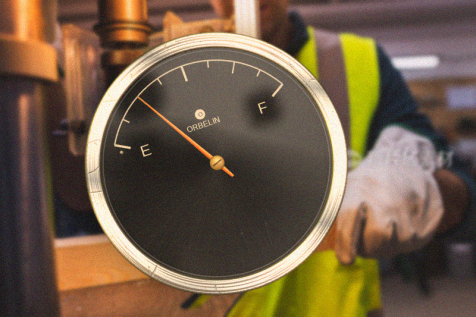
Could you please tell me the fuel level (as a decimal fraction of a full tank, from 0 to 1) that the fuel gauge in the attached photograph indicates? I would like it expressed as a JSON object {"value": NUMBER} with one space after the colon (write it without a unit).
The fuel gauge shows {"value": 0.25}
